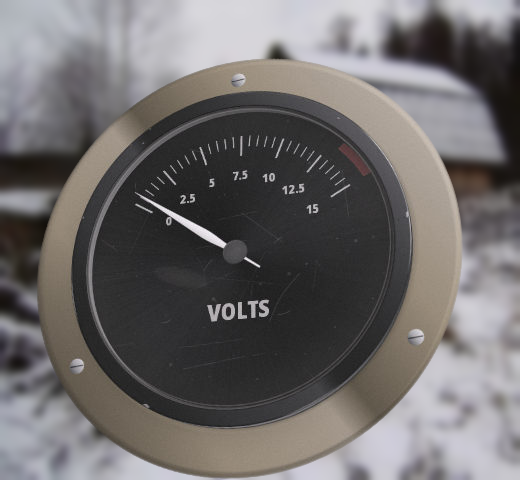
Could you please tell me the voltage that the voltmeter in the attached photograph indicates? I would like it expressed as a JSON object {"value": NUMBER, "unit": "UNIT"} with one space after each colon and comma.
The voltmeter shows {"value": 0.5, "unit": "V"}
